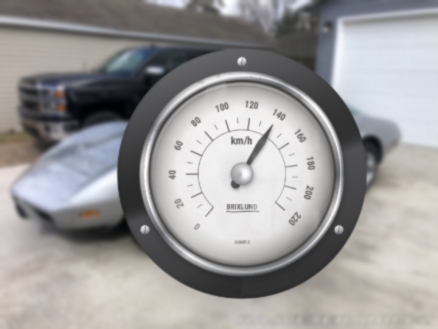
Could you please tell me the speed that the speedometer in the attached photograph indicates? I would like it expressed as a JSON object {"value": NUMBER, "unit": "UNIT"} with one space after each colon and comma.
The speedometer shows {"value": 140, "unit": "km/h"}
